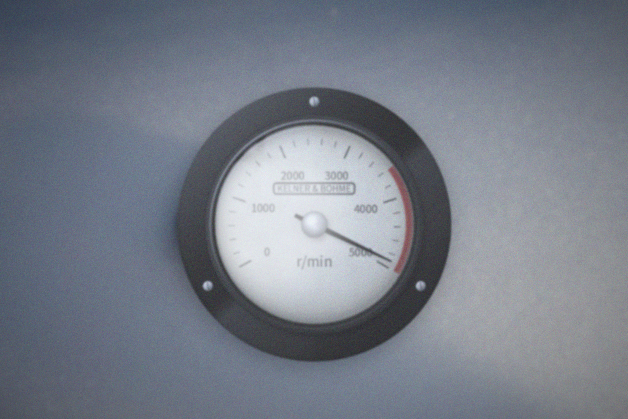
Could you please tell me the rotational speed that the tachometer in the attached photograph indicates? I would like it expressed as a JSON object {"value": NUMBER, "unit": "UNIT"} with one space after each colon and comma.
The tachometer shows {"value": 4900, "unit": "rpm"}
